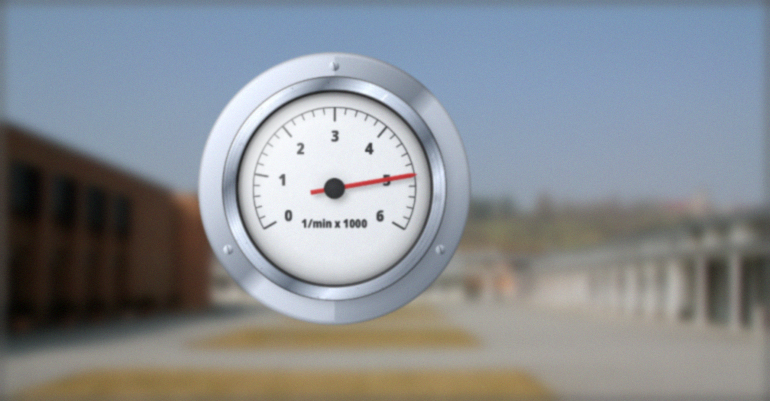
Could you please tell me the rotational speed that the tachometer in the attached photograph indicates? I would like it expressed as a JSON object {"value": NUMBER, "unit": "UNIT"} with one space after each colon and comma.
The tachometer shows {"value": 5000, "unit": "rpm"}
